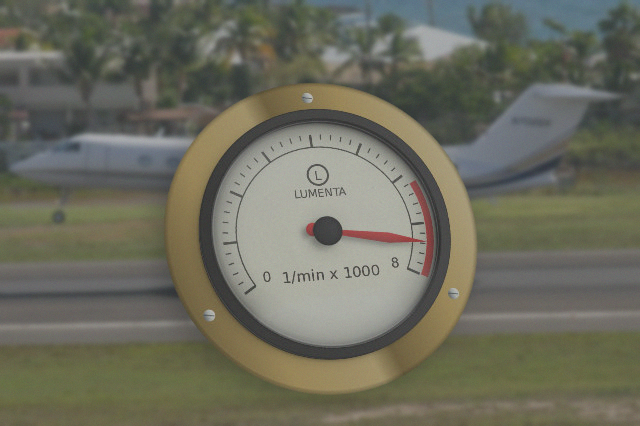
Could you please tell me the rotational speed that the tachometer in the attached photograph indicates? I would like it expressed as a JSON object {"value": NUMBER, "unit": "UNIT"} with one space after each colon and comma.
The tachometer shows {"value": 7400, "unit": "rpm"}
